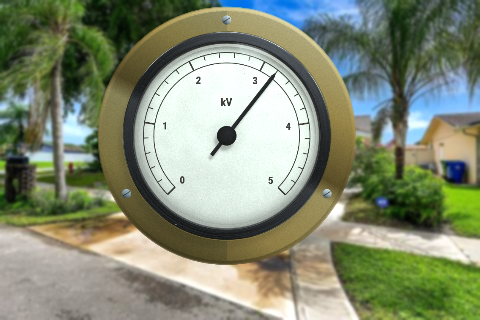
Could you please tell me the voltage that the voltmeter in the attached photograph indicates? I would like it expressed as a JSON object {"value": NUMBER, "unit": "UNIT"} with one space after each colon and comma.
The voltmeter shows {"value": 3.2, "unit": "kV"}
